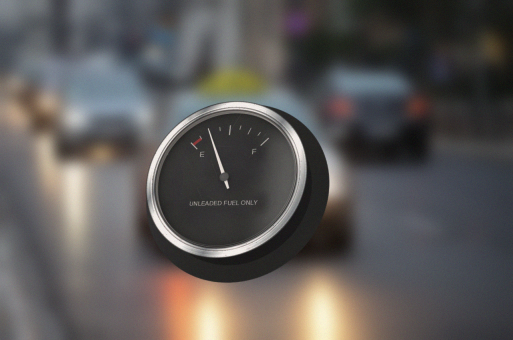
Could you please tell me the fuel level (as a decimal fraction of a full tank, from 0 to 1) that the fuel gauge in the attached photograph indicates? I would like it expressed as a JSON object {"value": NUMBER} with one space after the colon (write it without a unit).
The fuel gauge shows {"value": 0.25}
